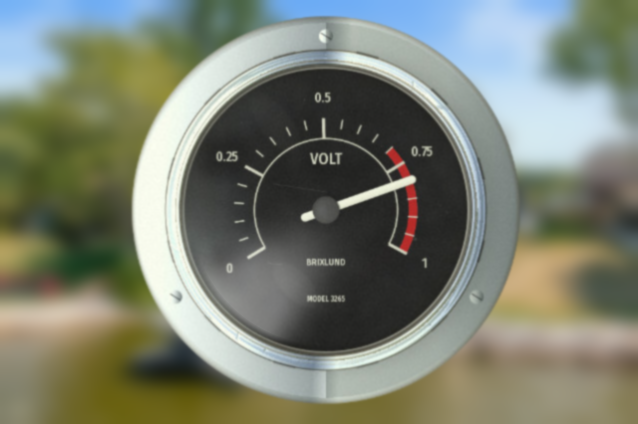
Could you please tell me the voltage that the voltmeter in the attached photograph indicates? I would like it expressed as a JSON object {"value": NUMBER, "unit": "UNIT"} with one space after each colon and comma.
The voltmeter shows {"value": 0.8, "unit": "V"}
